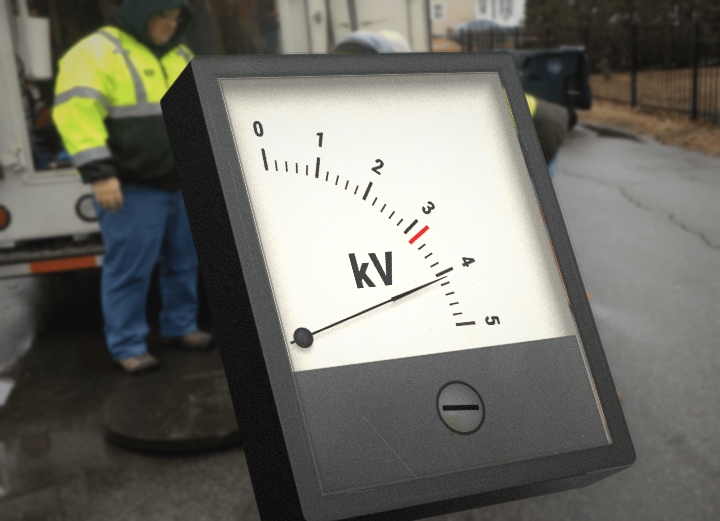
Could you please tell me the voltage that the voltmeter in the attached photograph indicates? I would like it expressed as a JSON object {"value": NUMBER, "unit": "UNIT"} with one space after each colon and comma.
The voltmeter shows {"value": 4.1, "unit": "kV"}
